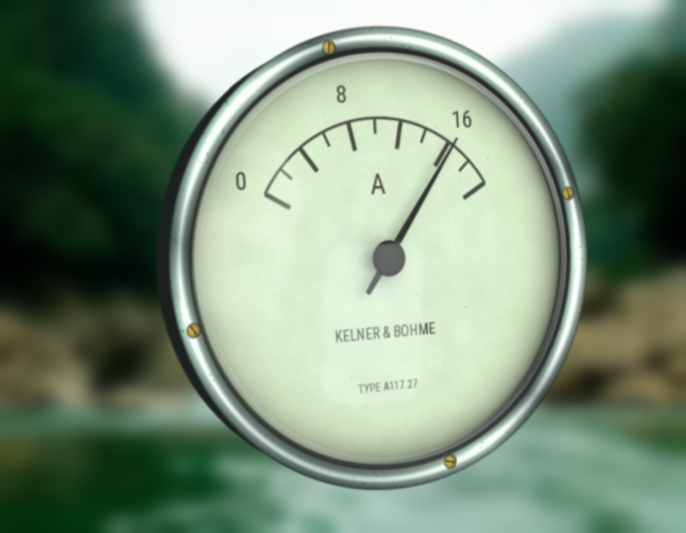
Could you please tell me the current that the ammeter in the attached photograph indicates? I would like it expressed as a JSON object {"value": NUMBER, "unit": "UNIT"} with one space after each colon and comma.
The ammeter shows {"value": 16, "unit": "A"}
